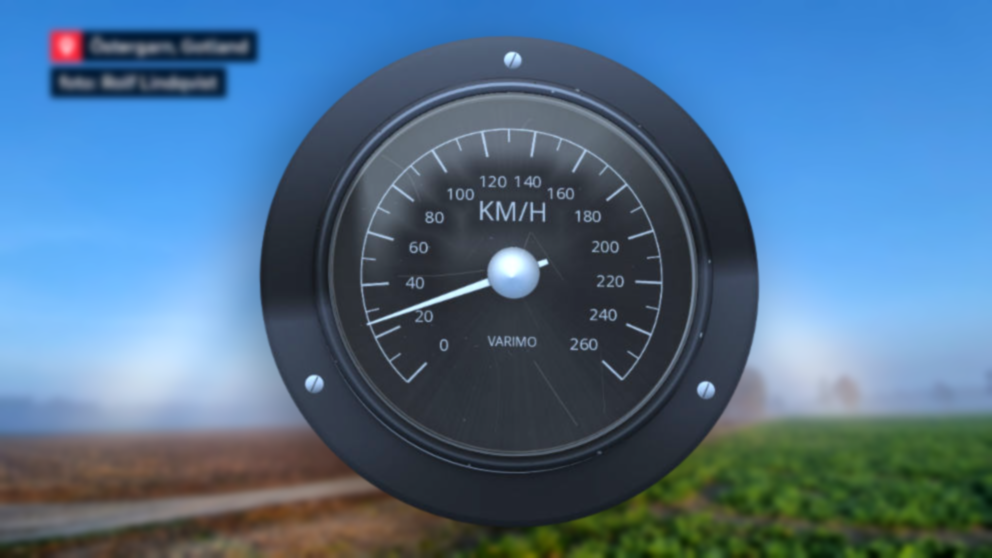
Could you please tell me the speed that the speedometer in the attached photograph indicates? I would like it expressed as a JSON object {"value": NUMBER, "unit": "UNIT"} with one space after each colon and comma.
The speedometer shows {"value": 25, "unit": "km/h"}
